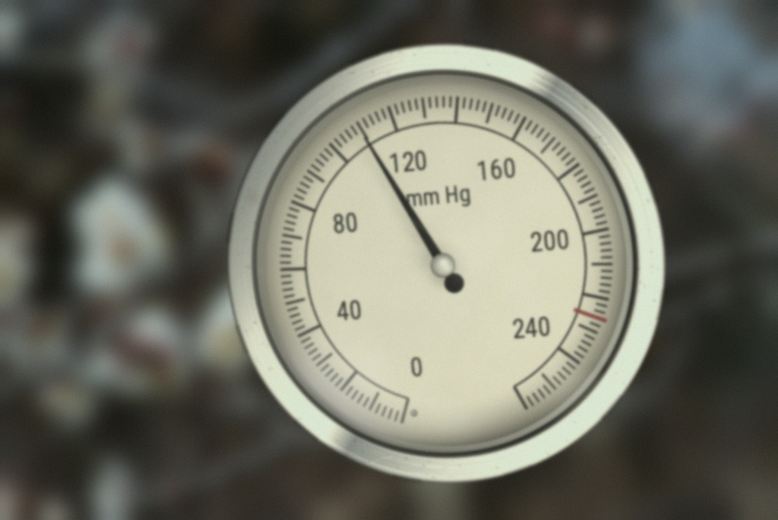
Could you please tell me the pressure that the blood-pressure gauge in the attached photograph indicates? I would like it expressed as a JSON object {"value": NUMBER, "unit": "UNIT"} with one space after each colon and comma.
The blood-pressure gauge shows {"value": 110, "unit": "mmHg"}
